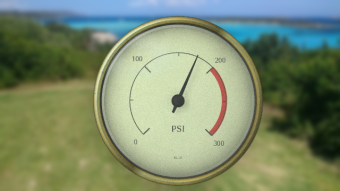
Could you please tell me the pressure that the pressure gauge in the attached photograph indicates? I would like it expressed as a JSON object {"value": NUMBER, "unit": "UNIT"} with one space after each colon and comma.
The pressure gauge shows {"value": 175, "unit": "psi"}
